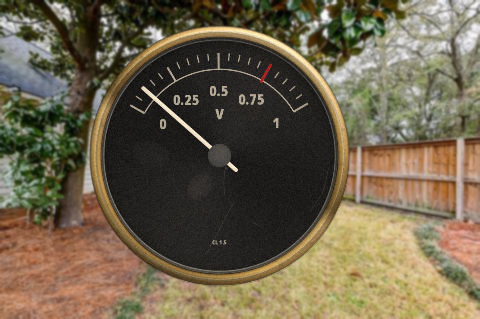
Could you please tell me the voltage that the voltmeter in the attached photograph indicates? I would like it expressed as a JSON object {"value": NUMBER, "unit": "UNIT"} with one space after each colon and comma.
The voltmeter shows {"value": 0.1, "unit": "V"}
